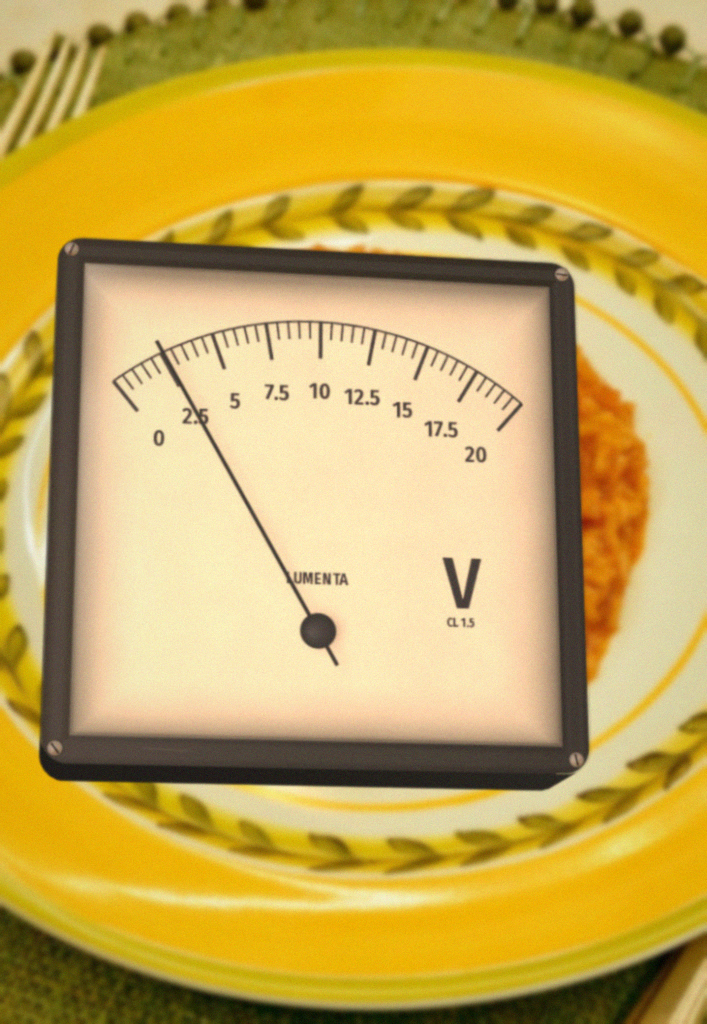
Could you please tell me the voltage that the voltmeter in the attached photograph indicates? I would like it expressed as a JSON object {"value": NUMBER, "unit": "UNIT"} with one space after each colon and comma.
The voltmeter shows {"value": 2.5, "unit": "V"}
